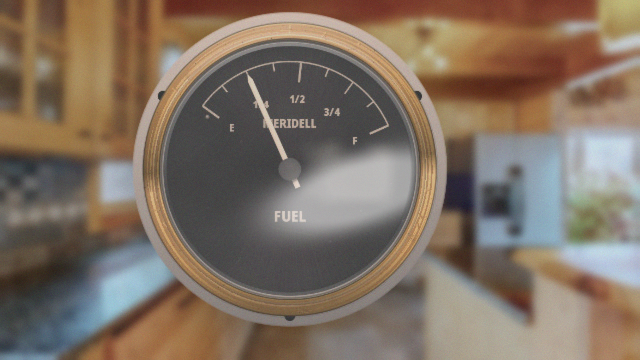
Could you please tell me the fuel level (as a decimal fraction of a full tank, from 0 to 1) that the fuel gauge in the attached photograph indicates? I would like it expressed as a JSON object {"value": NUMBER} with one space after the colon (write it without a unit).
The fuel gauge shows {"value": 0.25}
